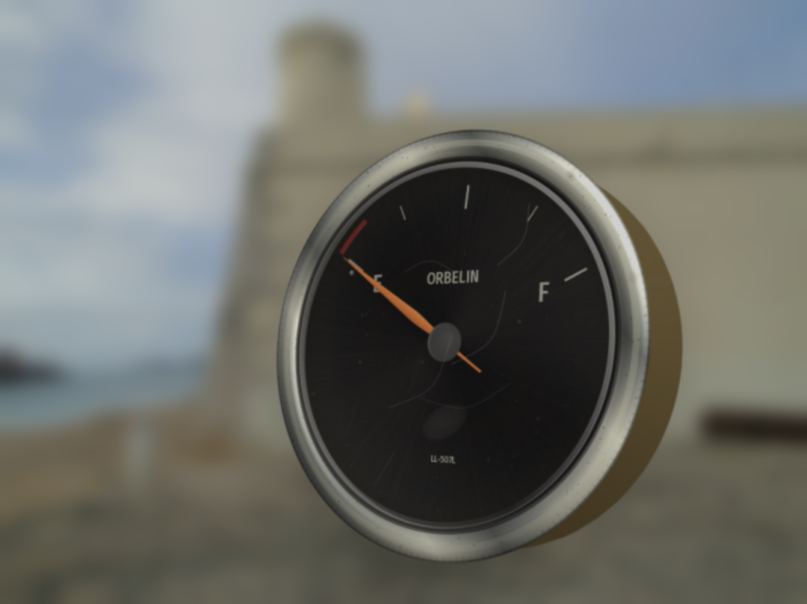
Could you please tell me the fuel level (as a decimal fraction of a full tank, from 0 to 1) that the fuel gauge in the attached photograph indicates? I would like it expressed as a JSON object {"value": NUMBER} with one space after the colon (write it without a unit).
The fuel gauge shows {"value": 0}
